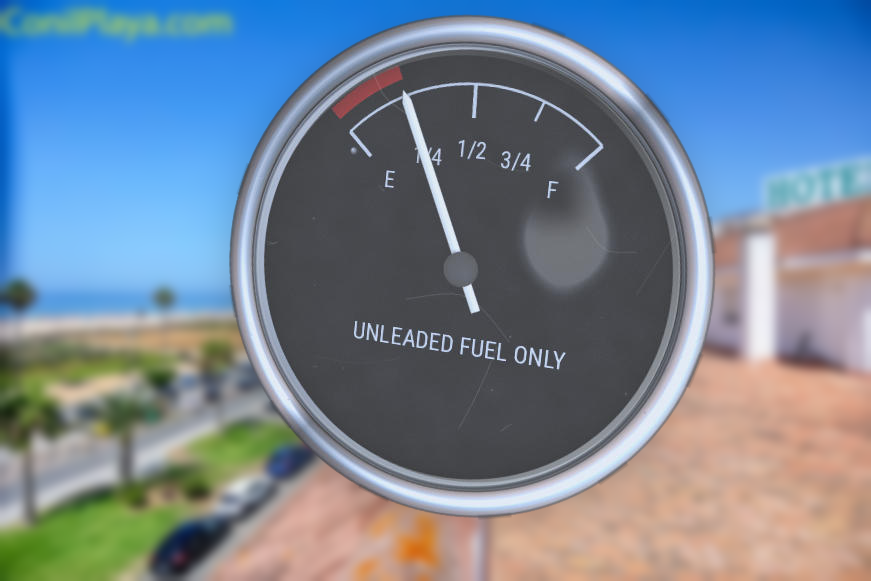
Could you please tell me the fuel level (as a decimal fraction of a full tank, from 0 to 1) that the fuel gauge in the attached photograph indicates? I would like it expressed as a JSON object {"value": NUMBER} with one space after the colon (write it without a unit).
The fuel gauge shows {"value": 0.25}
